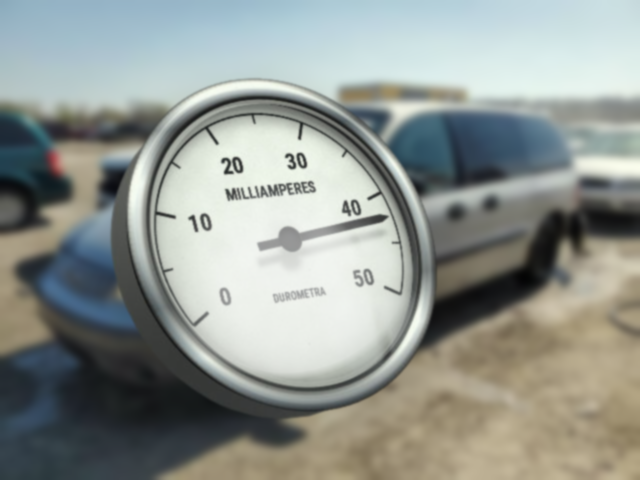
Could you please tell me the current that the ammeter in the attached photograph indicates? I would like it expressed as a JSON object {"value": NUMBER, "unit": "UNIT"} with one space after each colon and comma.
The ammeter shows {"value": 42.5, "unit": "mA"}
